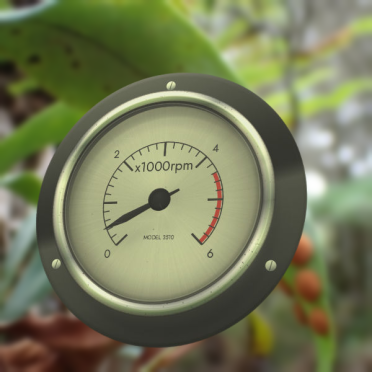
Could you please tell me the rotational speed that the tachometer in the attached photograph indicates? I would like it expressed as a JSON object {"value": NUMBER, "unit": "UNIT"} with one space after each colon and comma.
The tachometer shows {"value": 400, "unit": "rpm"}
